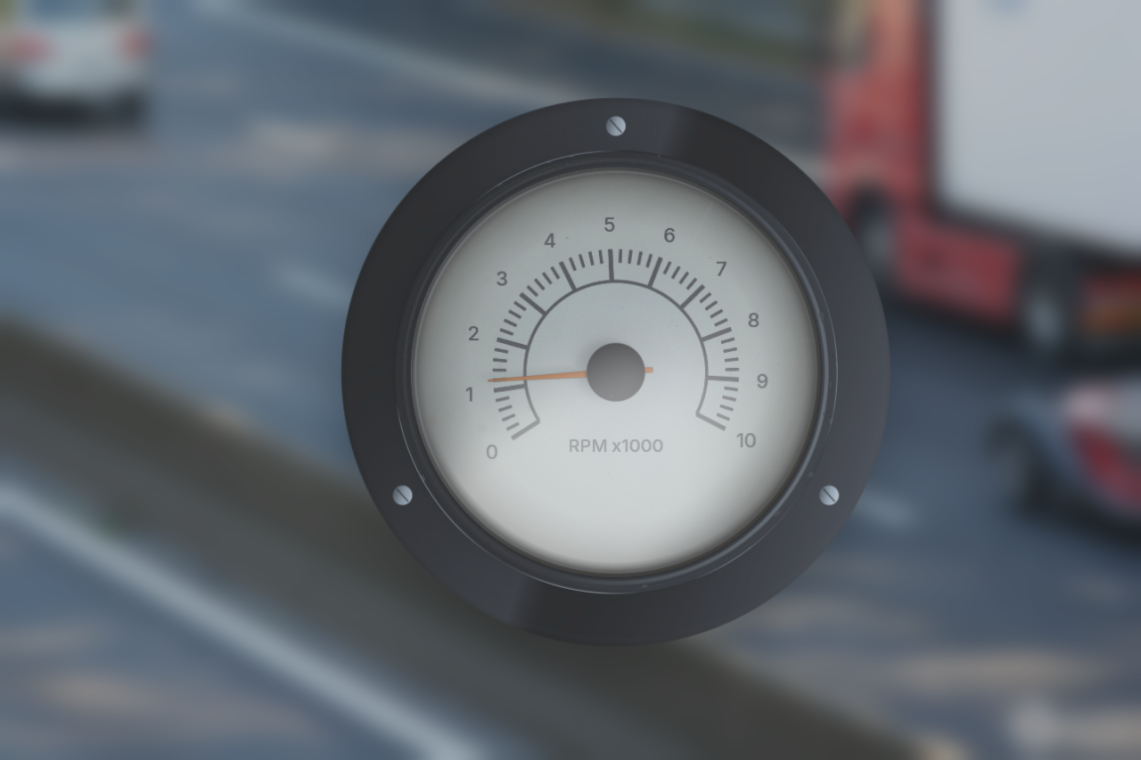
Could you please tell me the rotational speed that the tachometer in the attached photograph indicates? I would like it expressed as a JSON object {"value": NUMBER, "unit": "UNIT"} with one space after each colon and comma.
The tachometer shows {"value": 1200, "unit": "rpm"}
